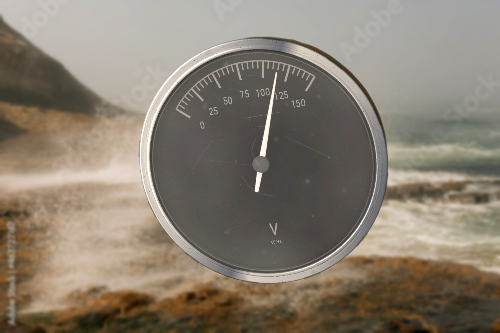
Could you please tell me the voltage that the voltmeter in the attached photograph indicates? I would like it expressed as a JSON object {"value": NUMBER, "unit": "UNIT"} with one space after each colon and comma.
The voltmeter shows {"value": 115, "unit": "V"}
